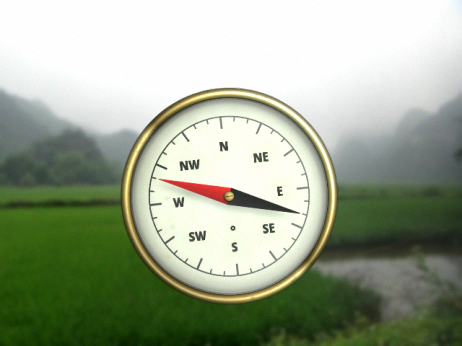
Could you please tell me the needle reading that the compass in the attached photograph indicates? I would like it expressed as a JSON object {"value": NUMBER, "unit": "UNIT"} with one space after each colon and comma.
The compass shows {"value": 290, "unit": "°"}
